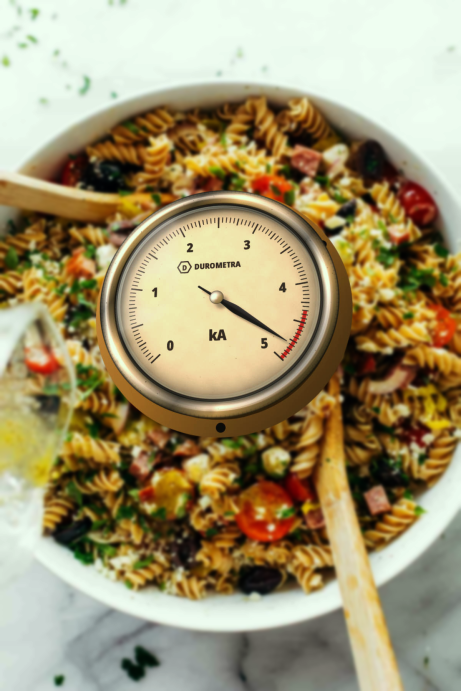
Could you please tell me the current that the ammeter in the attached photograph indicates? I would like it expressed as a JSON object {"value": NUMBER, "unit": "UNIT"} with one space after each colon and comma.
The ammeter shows {"value": 4.8, "unit": "kA"}
